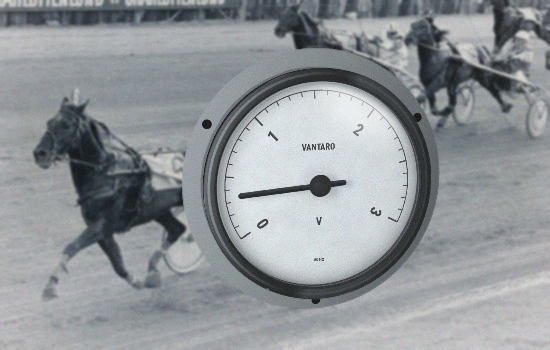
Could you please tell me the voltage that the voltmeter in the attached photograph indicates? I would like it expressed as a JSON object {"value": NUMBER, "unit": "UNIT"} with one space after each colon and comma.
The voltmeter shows {"value": 0.35, "unit": "V"}
